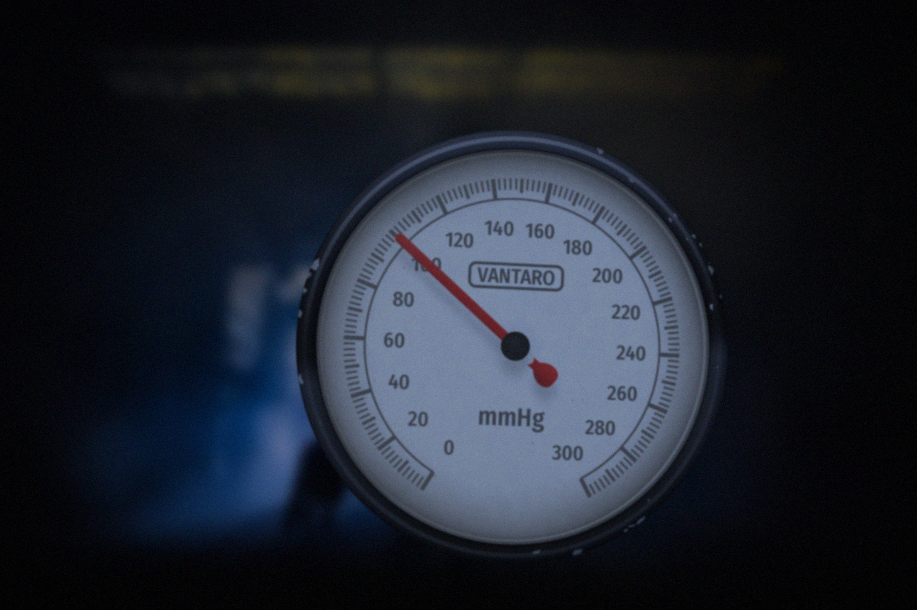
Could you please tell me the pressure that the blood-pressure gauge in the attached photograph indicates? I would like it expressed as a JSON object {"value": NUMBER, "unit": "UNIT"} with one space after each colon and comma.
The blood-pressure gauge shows {"value": 100, "unit": "mmHg"}
